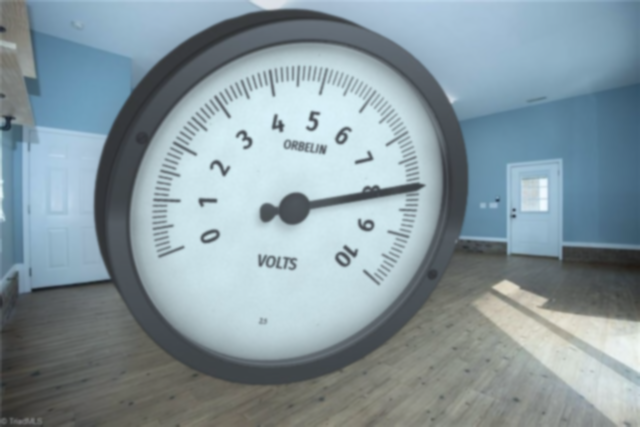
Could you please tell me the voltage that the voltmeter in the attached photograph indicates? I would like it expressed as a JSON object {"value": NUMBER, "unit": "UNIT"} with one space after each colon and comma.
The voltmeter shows {"value": 8, "unit": "V"}
